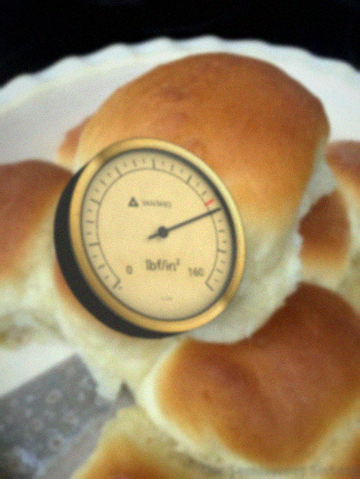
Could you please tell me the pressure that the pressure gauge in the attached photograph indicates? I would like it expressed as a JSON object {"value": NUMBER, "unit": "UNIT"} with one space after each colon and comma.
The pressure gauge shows {"value": 120, "unit": "psi"}
